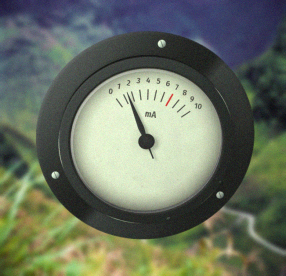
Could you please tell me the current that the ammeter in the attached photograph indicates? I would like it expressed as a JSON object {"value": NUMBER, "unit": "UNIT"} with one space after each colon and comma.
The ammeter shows {"value": 1.5, "unit": "mA"}
